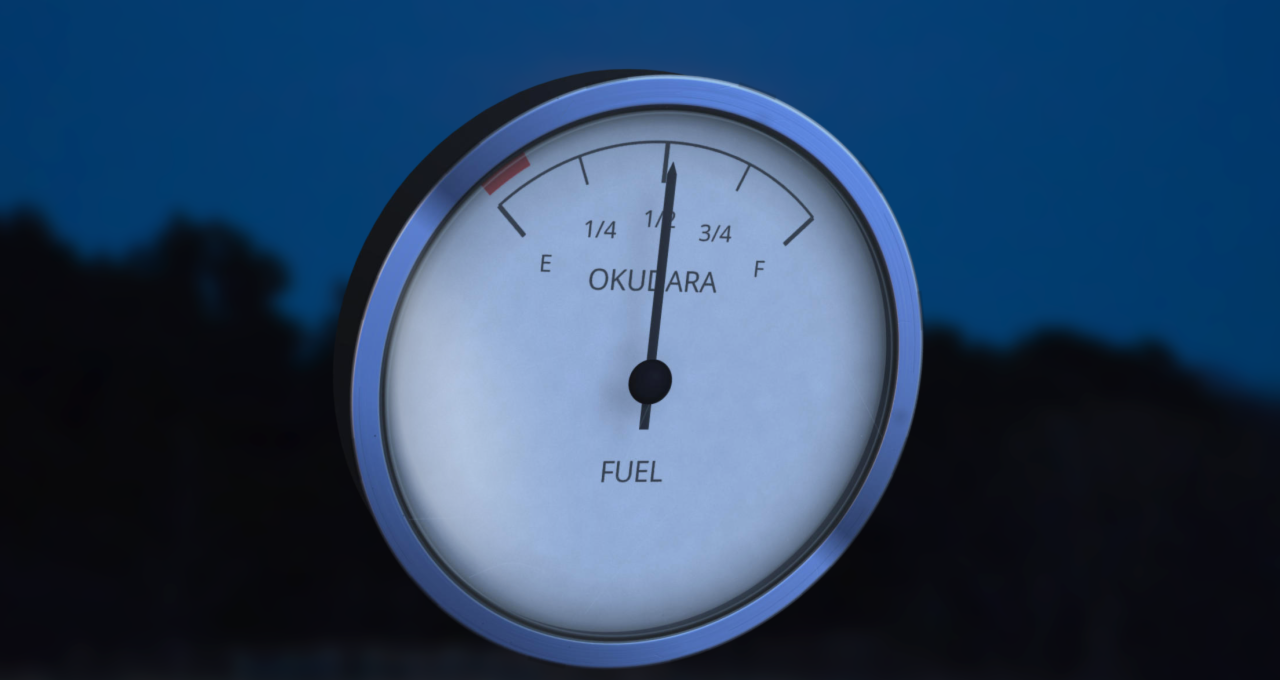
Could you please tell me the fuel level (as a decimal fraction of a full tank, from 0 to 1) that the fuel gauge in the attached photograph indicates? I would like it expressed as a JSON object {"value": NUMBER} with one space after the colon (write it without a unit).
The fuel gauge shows {"value": 0.5}
